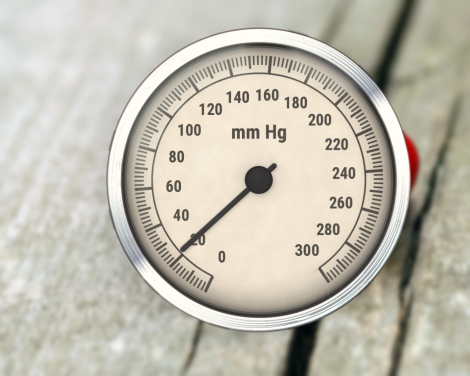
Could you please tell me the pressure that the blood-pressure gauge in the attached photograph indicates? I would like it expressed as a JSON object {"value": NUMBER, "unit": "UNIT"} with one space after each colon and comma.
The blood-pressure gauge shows {"value": 22, "unit": "mmHg"}
